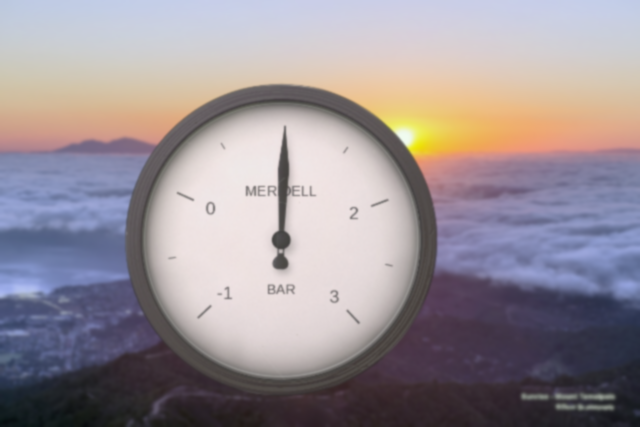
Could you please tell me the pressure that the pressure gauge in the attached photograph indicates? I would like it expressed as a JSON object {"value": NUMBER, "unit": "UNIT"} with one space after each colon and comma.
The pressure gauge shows {"value": 1, "unit": "bar"}
